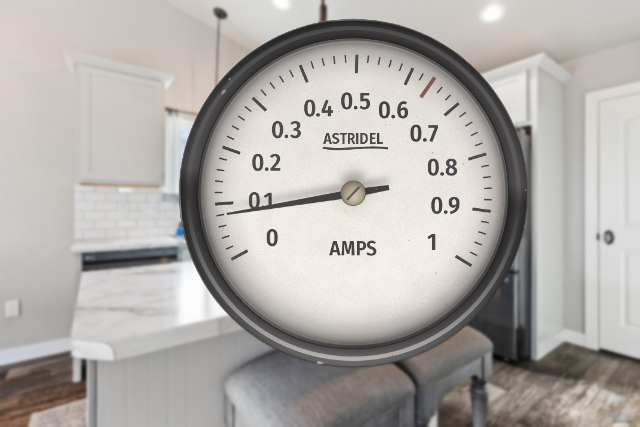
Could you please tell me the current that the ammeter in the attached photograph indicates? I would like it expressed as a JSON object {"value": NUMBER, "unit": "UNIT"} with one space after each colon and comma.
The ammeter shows {"value": 0.08, "unit": "A"}
